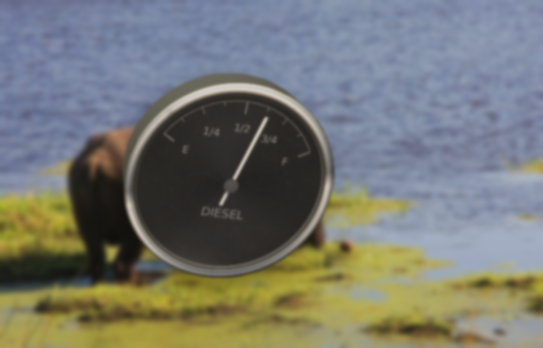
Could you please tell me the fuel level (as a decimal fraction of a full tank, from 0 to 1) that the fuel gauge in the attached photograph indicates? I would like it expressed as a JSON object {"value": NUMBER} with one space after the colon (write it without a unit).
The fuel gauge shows {"value": 0.625}
